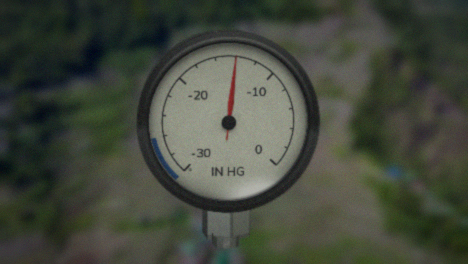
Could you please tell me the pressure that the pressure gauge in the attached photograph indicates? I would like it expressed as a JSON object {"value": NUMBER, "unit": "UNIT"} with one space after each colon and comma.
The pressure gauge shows {"value": -14, "unit": "inHg"}
